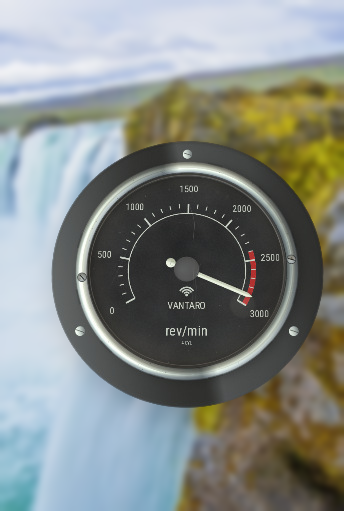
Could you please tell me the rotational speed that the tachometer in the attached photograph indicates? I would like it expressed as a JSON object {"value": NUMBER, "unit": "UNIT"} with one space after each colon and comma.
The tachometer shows {"value": 2900, "unit": "rpm"}
